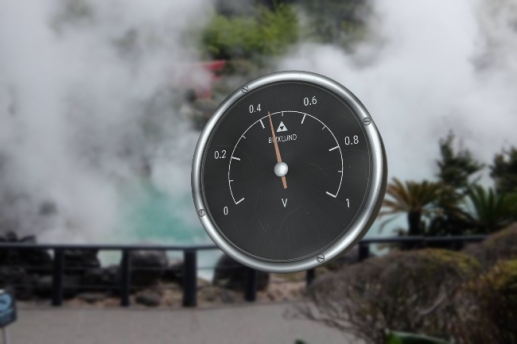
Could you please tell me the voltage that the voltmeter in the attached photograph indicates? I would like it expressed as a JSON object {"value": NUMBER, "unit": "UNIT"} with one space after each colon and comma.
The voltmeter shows {"value": 0.45, "unit": "V"}
